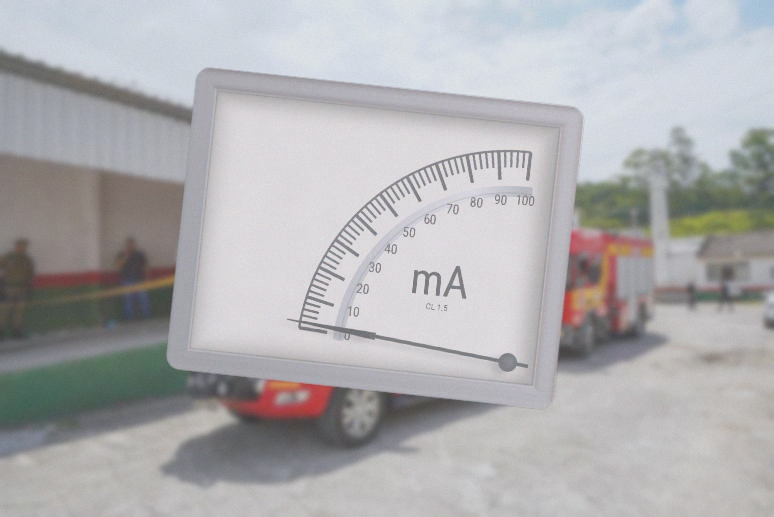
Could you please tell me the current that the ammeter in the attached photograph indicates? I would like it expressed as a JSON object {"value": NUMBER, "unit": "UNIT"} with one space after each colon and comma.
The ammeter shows {"value": 2, "unit": "mA"}
